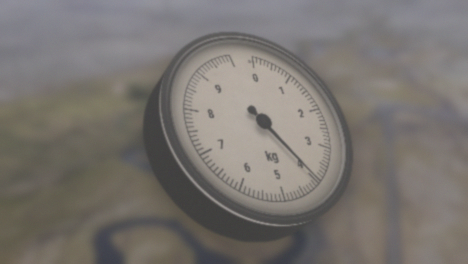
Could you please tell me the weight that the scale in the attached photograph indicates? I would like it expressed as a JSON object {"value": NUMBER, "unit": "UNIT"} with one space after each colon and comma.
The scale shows {"value": 4, "unit": "kg"}
